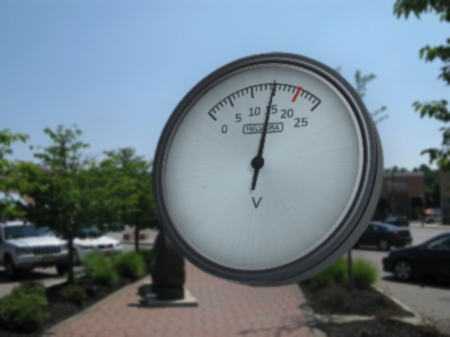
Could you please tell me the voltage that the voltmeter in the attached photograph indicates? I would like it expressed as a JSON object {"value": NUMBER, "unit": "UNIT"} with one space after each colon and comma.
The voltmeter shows {"value": 15, "unit": "V"}
